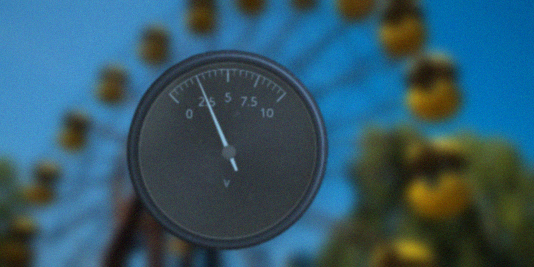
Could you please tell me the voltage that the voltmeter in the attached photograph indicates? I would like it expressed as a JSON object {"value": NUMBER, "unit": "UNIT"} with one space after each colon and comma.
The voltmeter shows {"value": 2.5, "unit": "V"}
